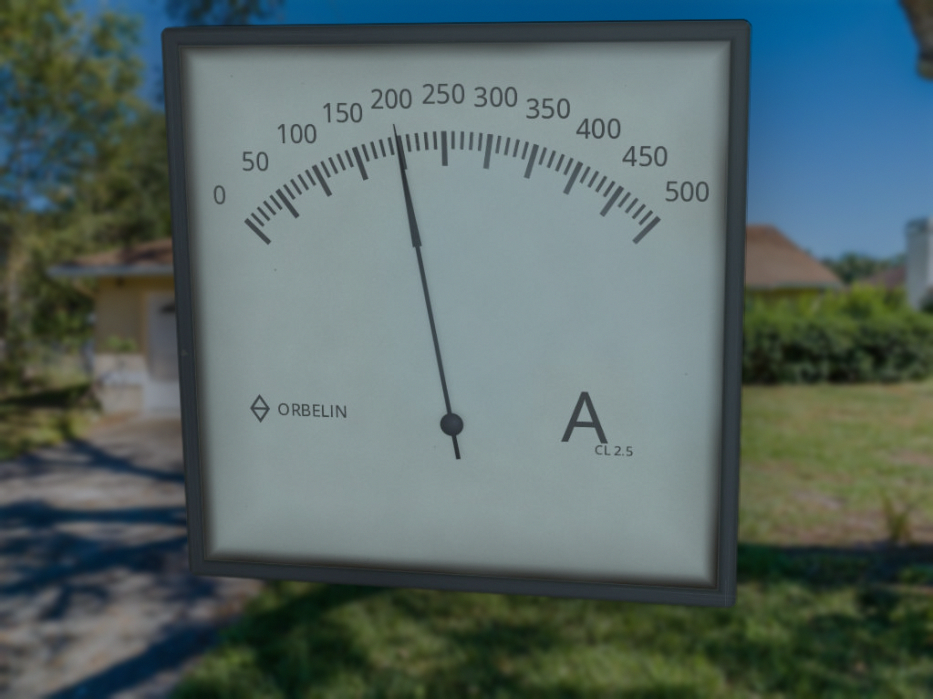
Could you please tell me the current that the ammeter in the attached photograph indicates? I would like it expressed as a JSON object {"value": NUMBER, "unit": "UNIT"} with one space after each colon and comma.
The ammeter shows {"value": 200, "unit": "A"}
